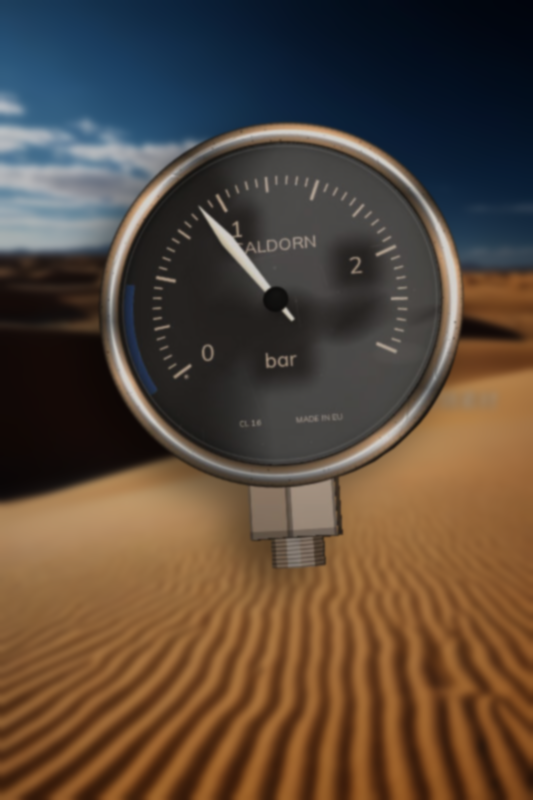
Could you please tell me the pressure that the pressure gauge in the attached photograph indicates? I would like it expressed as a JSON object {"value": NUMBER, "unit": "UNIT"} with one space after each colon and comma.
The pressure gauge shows {"value": 0.9, "unit": "bar"}
